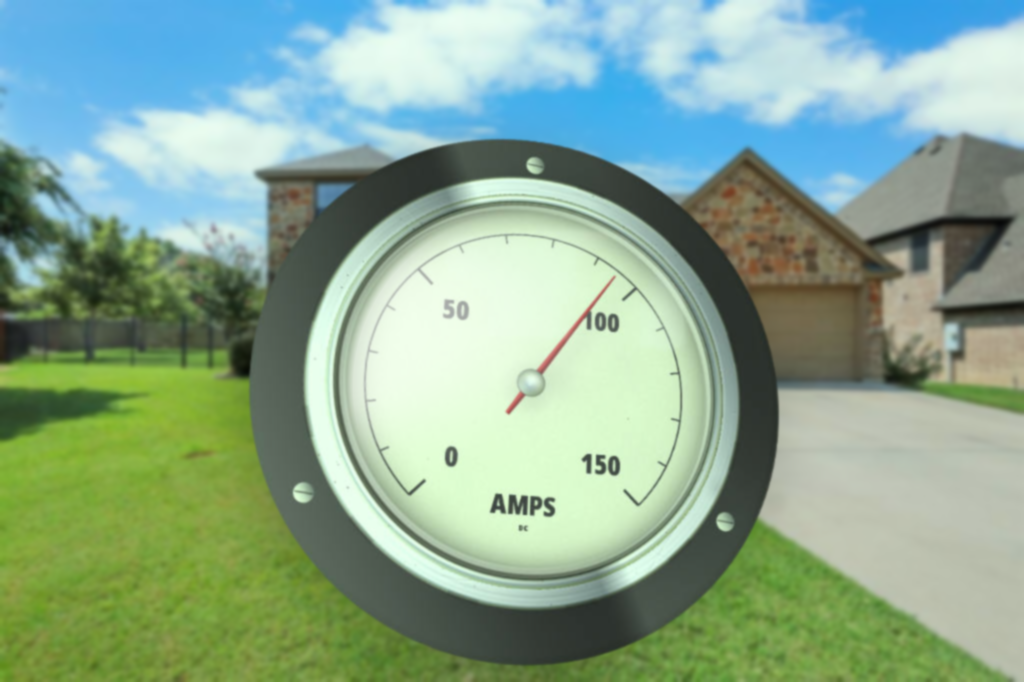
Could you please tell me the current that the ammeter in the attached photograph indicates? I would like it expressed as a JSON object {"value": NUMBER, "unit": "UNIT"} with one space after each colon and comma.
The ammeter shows {"value": 95, "unit": "A"}
